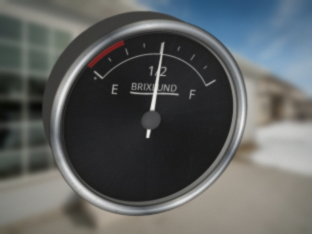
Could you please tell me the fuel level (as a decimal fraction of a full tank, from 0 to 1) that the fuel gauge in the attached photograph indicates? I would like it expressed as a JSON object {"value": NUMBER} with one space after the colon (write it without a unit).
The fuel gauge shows {"value": 0.5}
